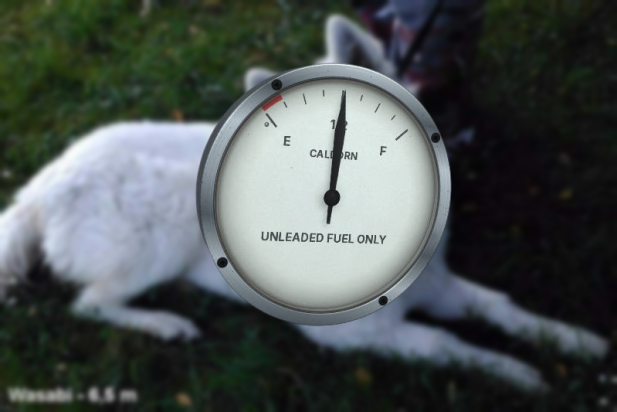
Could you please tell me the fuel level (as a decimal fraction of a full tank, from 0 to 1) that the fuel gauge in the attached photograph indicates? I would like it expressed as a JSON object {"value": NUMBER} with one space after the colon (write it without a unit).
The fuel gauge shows {"value": 0.5}
